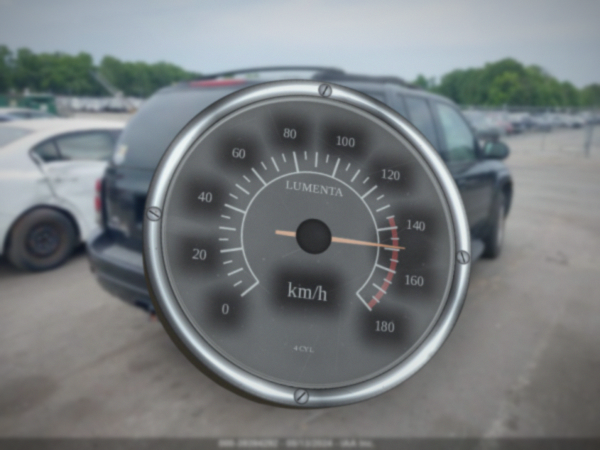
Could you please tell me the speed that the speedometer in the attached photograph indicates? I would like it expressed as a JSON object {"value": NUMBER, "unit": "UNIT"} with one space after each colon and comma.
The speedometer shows {"value": 150, "unit": "km/h"}
